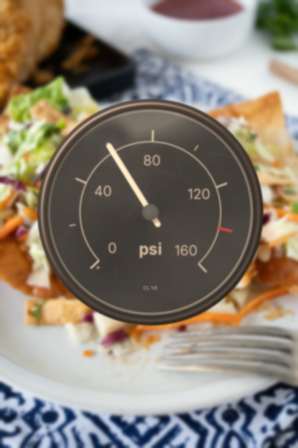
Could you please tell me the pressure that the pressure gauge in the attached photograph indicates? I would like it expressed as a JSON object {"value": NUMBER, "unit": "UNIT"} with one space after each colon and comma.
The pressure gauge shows {"value": 60, "unit": "psi"}
